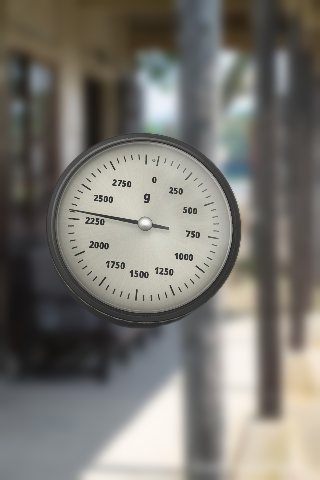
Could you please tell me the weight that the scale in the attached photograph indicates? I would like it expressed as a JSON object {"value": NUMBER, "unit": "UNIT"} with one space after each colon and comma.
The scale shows {"value": 2300, "unit": "g"}
